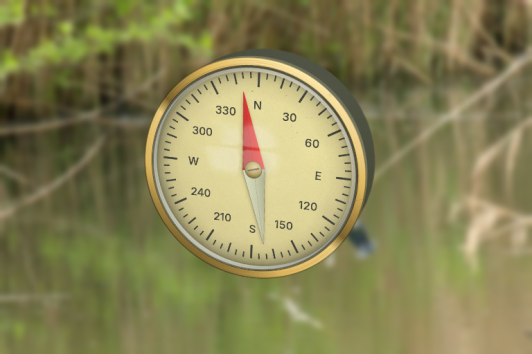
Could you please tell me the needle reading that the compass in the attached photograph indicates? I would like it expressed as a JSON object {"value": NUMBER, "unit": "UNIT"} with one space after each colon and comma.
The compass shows {"value": 350, "unit": "°"}
